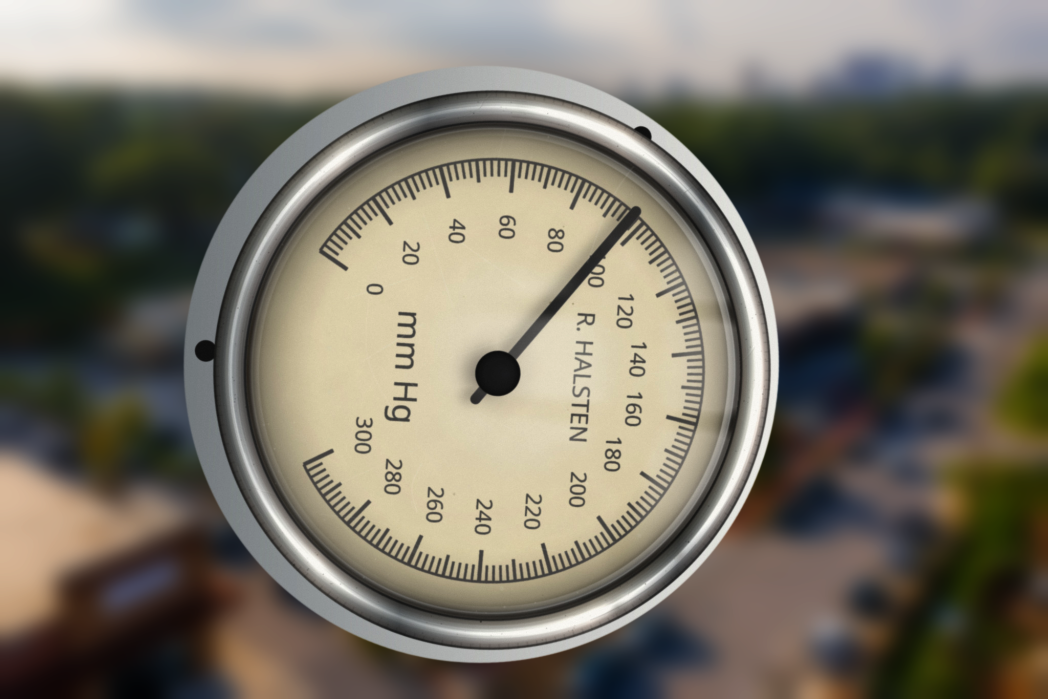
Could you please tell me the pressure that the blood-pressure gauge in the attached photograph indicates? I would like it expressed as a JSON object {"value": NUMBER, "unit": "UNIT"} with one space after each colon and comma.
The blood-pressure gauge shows {"value": 96, "unit": "mmHg"}
